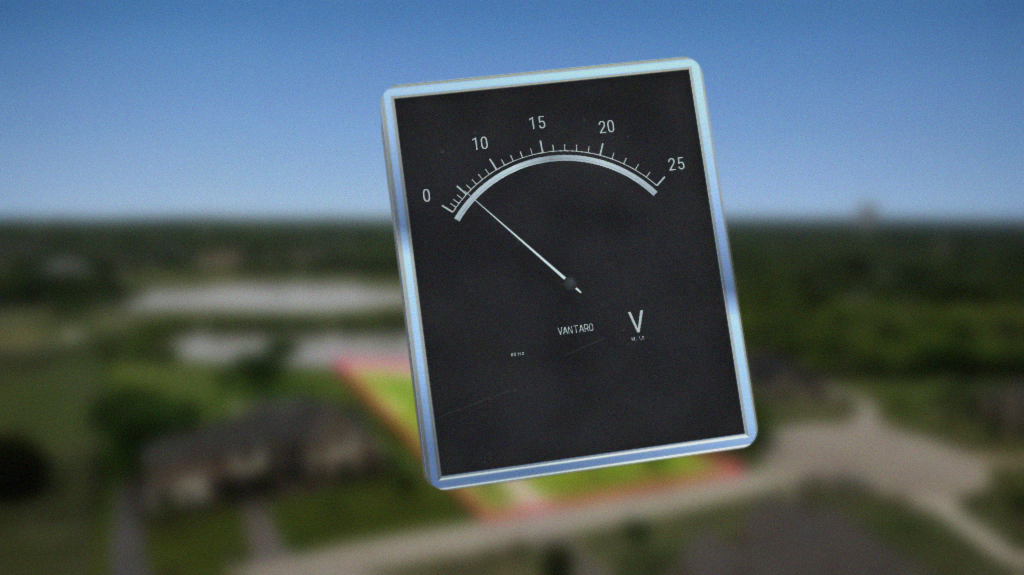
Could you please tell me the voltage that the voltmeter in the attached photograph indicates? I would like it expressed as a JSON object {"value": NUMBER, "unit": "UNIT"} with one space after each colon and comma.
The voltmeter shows {"value": 5, "unit": "V"}
